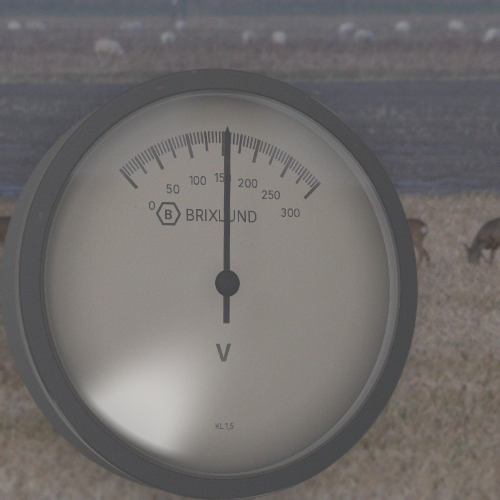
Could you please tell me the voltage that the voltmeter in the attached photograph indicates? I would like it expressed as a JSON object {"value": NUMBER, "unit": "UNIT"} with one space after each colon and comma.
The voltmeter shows {"value": 150, "unit": "V"}
